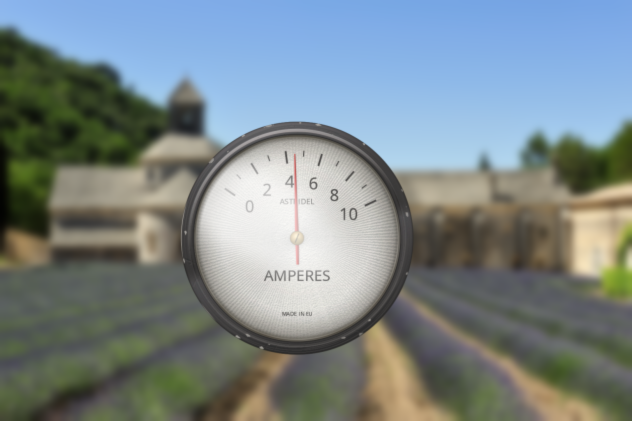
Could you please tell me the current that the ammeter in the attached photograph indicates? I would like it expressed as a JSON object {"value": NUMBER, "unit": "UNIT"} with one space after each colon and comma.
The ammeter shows {"value": 4.5, "unit": "A"}
